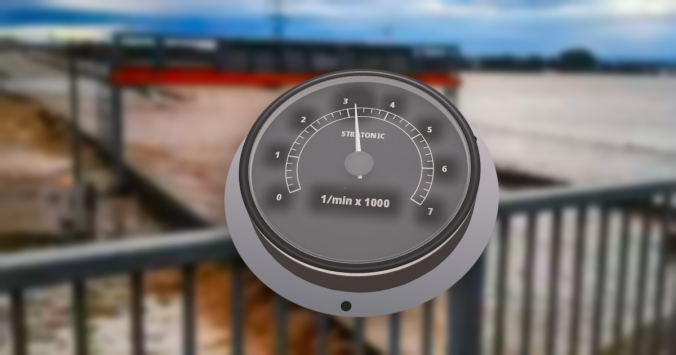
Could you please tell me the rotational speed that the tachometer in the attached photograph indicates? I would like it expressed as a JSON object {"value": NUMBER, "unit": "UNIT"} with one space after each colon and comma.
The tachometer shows {"value": 3200, "unit": "rpm"}
